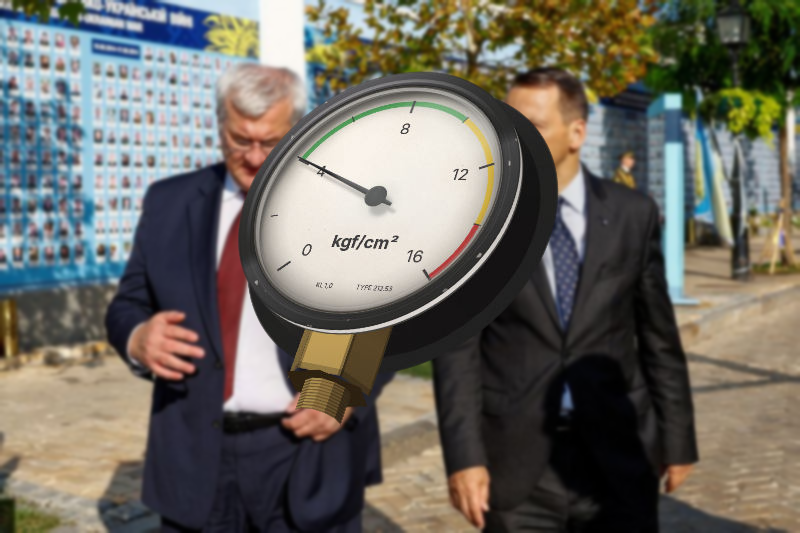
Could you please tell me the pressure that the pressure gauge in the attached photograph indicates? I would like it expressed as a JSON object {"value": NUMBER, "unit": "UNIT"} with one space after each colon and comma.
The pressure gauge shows {"value": 4, "unit": "kg/cm²"}
